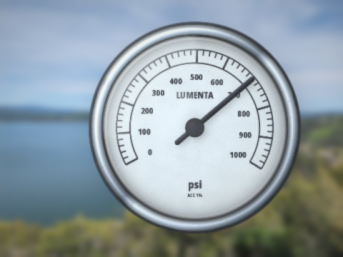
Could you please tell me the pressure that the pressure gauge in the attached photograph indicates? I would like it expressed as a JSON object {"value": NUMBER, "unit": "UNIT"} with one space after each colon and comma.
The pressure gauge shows {"value": 700, "unit": "psi"}
